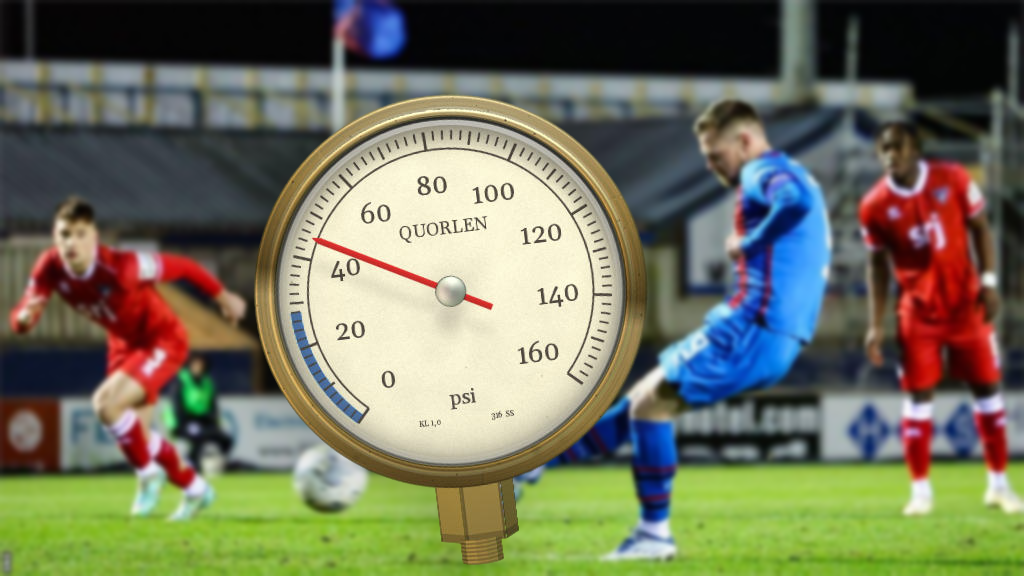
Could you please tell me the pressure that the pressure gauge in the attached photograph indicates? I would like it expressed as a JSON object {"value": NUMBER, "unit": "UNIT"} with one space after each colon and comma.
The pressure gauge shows {"value": 45, "unit": "psi"}
